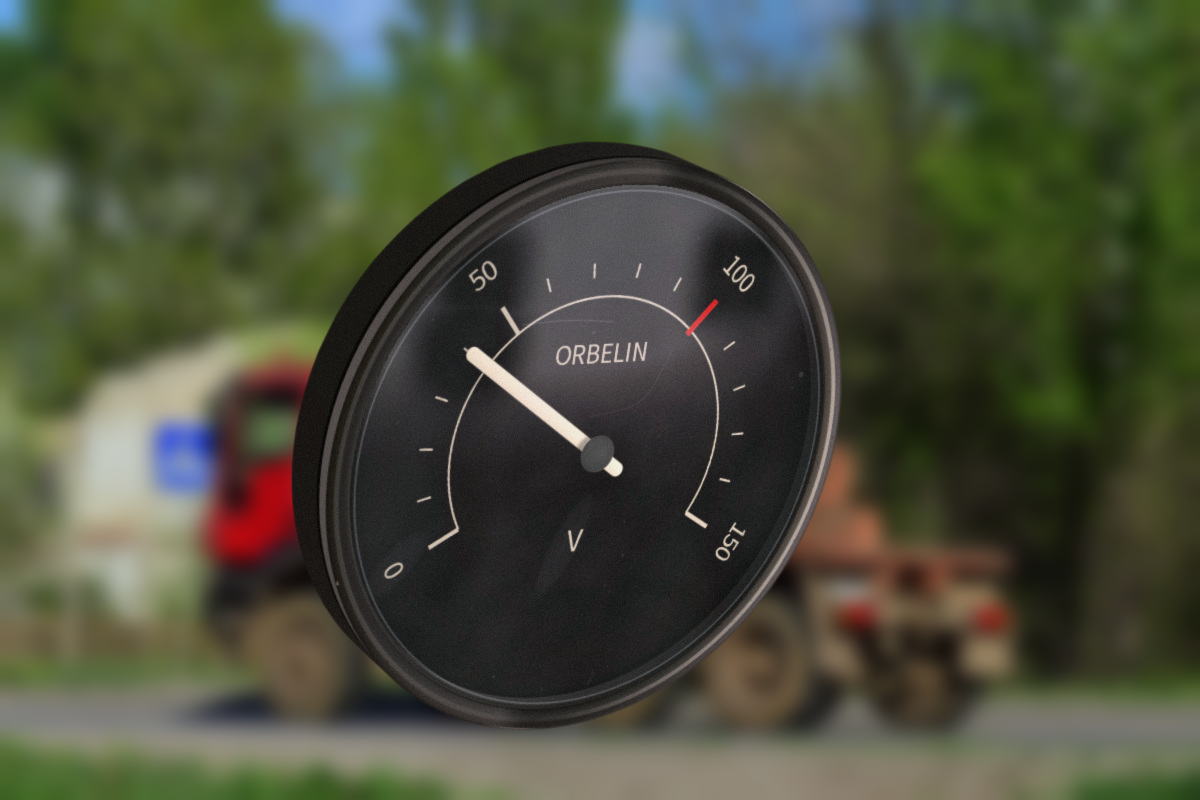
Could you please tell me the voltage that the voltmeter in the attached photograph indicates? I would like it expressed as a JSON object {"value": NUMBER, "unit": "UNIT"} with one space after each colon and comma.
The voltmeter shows {"value": 40, "unit": "V"}
